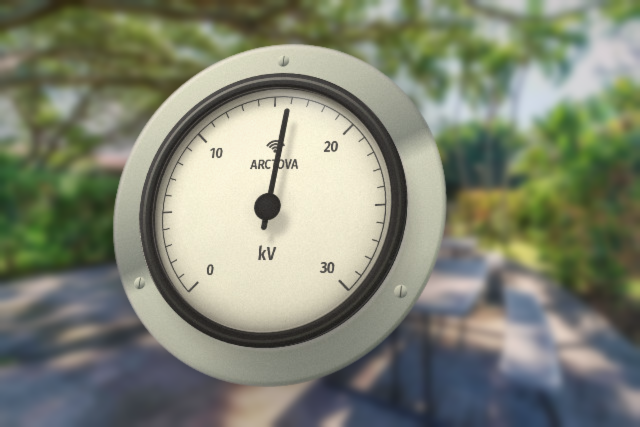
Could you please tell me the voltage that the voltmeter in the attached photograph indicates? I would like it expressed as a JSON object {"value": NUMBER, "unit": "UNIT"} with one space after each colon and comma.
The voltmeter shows {"value": 16, "unit": "kV"}
